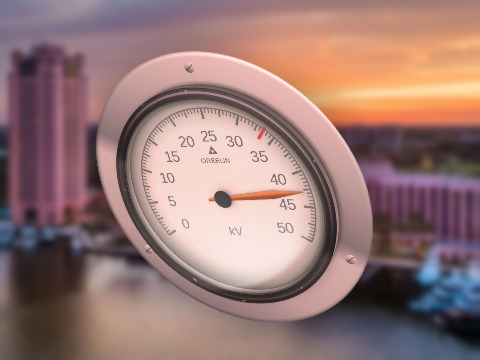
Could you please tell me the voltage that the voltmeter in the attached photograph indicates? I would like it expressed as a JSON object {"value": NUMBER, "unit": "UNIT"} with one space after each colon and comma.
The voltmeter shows {"value": 42.5, "unit": "kV"}
